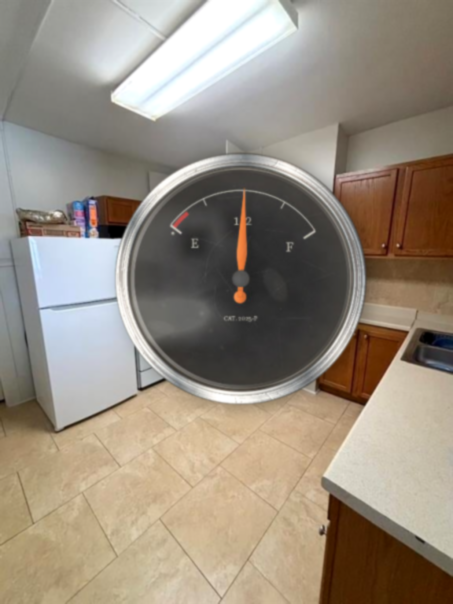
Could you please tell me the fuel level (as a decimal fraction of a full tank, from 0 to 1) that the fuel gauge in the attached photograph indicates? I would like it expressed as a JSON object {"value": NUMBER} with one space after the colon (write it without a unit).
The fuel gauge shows {"value": 0.5}
